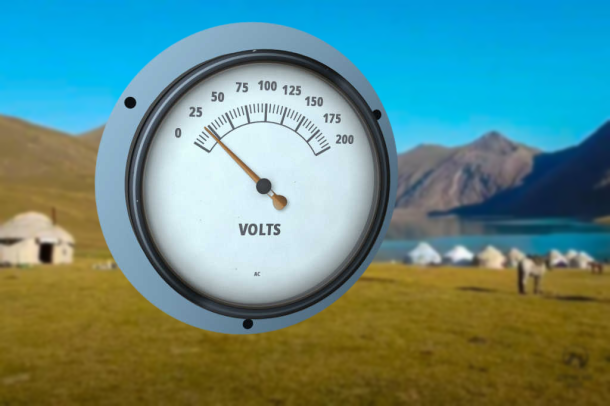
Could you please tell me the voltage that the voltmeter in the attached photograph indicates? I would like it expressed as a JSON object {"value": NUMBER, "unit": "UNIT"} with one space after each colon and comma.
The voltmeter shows {"value": 20, "unit": "V"}
